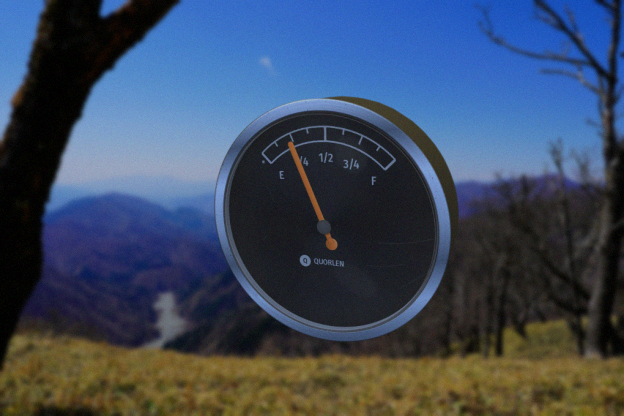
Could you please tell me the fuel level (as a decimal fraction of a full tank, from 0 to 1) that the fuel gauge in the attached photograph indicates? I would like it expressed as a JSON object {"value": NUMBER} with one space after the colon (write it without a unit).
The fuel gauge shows {"value": 0.25}
